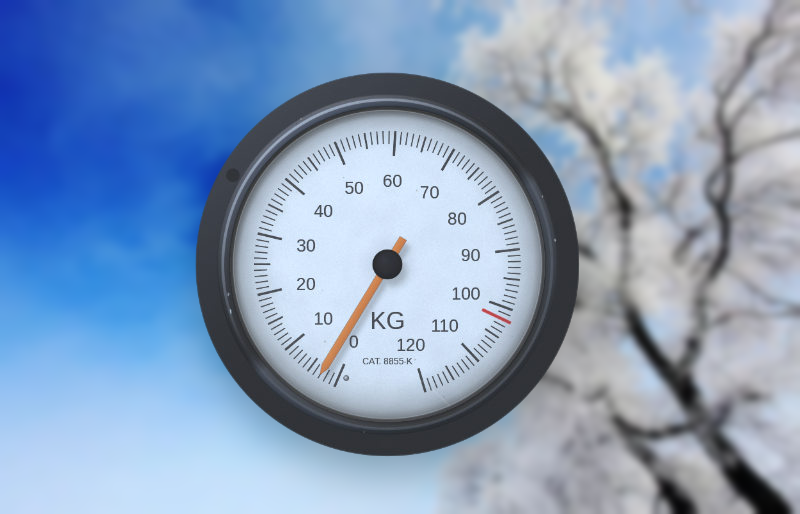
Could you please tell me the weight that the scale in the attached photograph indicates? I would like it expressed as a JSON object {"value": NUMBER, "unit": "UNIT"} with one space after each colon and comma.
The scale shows {"value": 3, "unit": "kg"}
